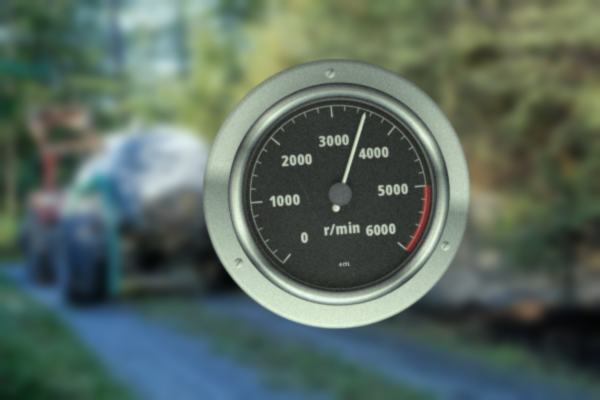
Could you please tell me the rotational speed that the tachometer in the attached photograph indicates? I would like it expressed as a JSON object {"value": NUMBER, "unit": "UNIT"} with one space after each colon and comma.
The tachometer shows {"value": 3500, "unit": "rpm"}
